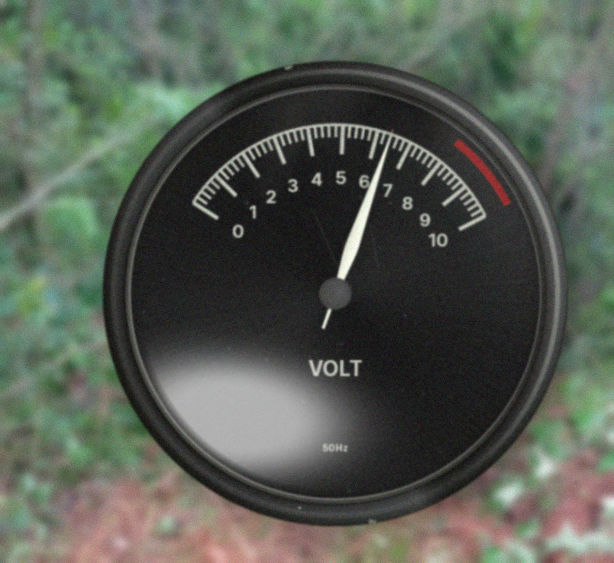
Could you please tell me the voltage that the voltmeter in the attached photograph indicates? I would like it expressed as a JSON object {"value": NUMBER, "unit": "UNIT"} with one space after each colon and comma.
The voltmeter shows {"value": 6.4, "unit": "V"}
